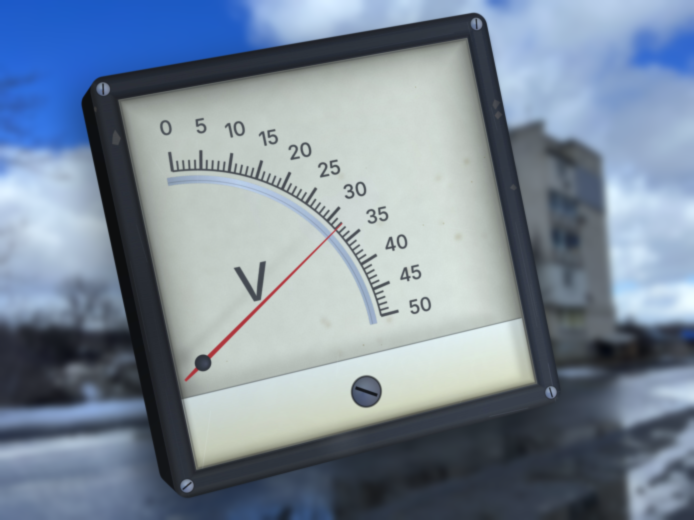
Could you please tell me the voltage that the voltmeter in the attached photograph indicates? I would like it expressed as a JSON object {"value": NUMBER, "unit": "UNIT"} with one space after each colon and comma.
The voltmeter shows {"value": 32, "unit": "V"}
